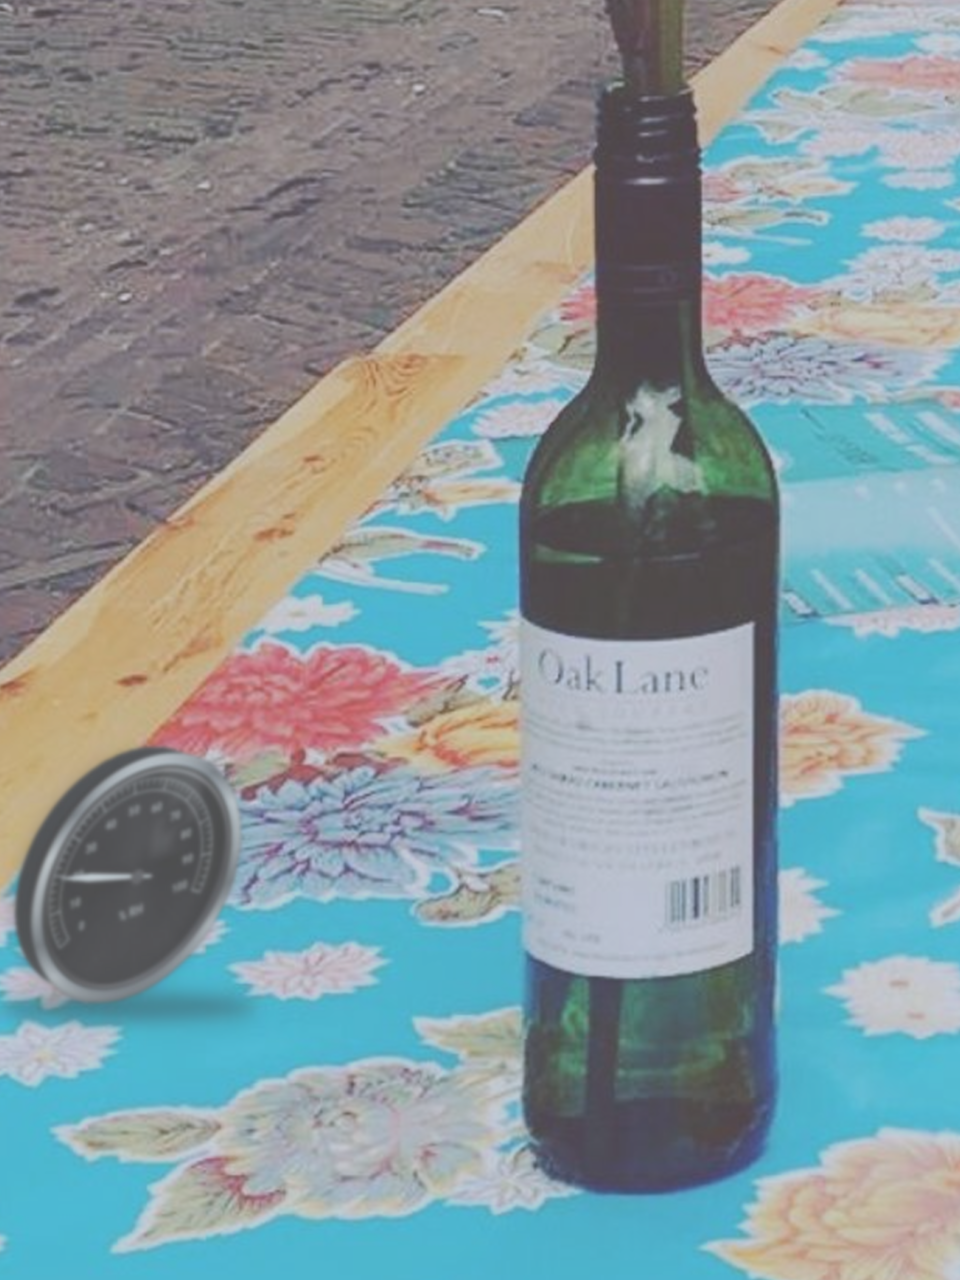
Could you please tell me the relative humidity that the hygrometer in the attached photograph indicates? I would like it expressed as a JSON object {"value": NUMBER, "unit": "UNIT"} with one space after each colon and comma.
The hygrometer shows {"value": 20, "unit": "%"}
